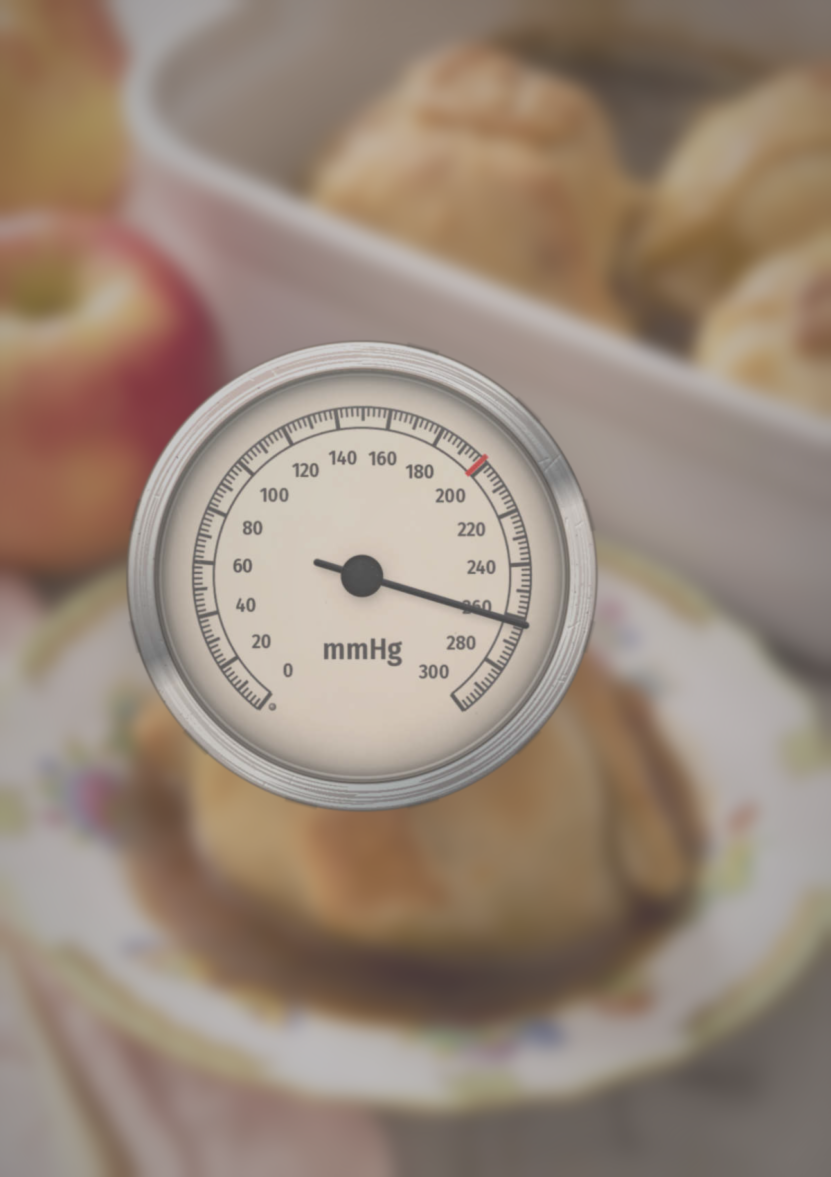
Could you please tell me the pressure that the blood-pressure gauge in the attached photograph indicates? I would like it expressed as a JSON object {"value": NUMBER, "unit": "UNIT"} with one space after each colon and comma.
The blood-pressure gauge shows {"value": 262, "unit": "mmHg"}
